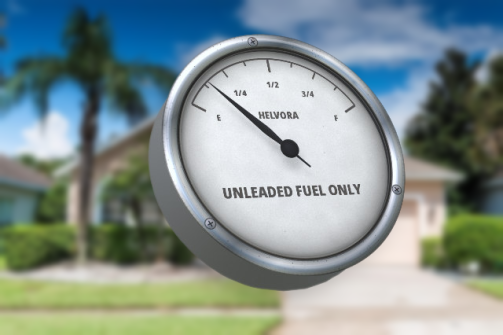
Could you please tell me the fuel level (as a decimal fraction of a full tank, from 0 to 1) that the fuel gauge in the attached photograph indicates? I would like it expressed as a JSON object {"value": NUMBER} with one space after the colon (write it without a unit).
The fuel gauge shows {"value": 0.125}
